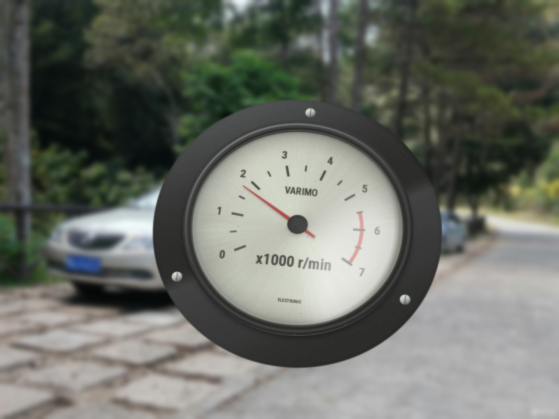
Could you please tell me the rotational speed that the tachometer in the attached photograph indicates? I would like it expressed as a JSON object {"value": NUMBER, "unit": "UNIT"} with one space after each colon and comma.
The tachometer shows {"value": 1750, "unit": "rpm"}
